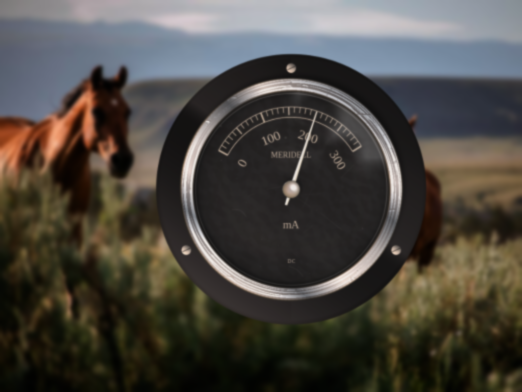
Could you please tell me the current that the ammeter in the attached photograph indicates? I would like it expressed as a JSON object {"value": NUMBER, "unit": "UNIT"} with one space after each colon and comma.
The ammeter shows {"value": 200, "unit": "mA"}
